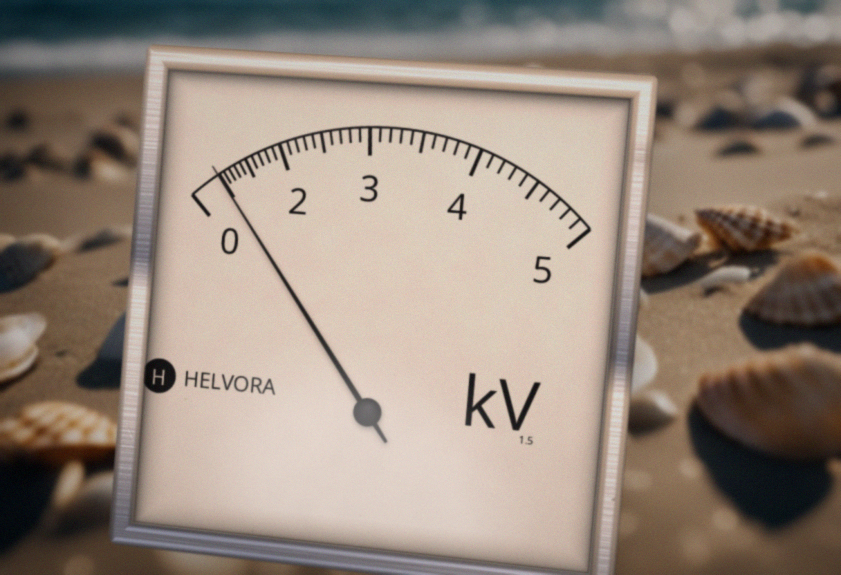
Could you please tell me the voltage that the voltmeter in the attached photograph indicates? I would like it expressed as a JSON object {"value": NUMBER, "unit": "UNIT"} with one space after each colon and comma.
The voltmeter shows {"value": 1, "unit": "kV"}
